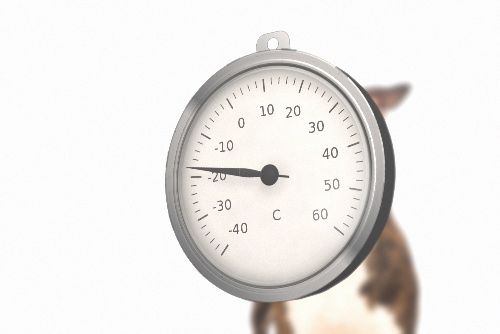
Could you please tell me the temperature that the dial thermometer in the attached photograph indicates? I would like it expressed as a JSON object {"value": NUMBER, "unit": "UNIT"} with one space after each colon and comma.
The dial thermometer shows {"value": -18, "unit": "°C"}
